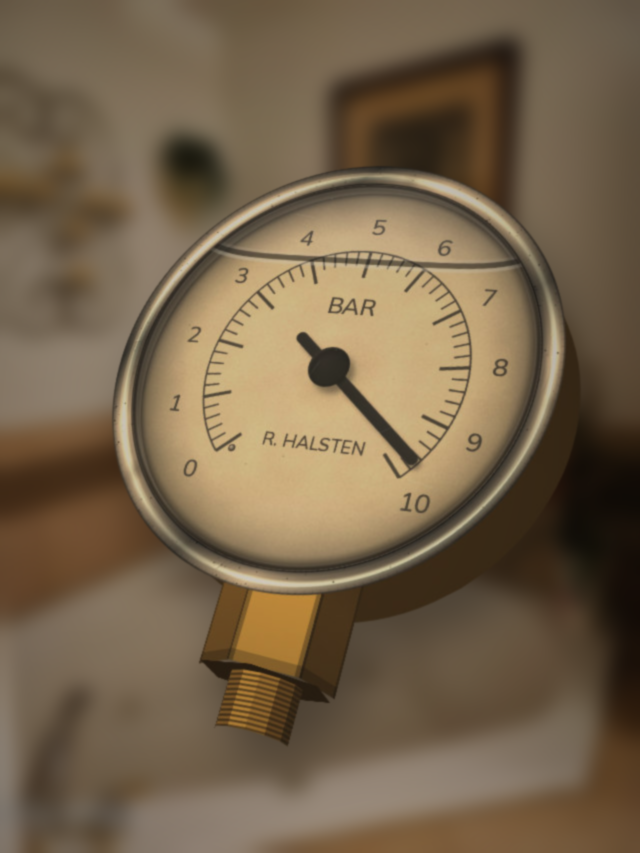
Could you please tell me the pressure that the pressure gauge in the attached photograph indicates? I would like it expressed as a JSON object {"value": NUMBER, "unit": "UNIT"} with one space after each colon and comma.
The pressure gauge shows {"value": 9.7, "unit": "bar"}
